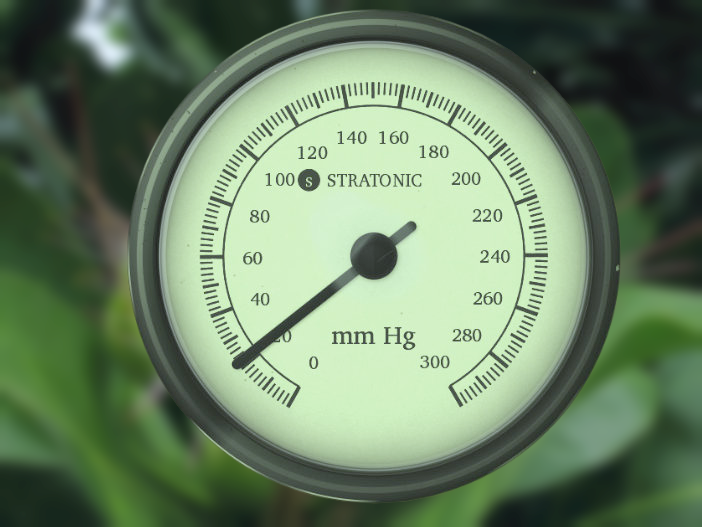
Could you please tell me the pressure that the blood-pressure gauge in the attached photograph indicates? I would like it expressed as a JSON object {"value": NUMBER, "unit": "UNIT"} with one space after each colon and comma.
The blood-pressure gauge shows {"value": 22, "unit": "mmHg"}
